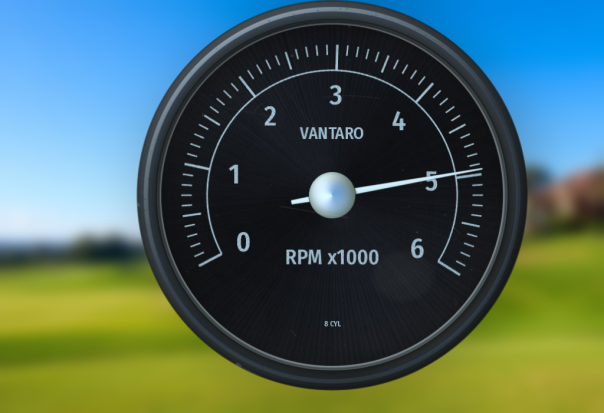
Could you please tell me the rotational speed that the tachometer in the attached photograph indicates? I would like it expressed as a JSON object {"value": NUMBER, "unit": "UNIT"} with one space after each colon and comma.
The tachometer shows {"value": 4950, "unit": "rpm"}
